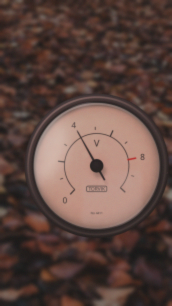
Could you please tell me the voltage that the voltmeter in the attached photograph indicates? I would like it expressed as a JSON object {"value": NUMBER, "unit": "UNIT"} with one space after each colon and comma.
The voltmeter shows {"value": 4, "unit": "V"}
